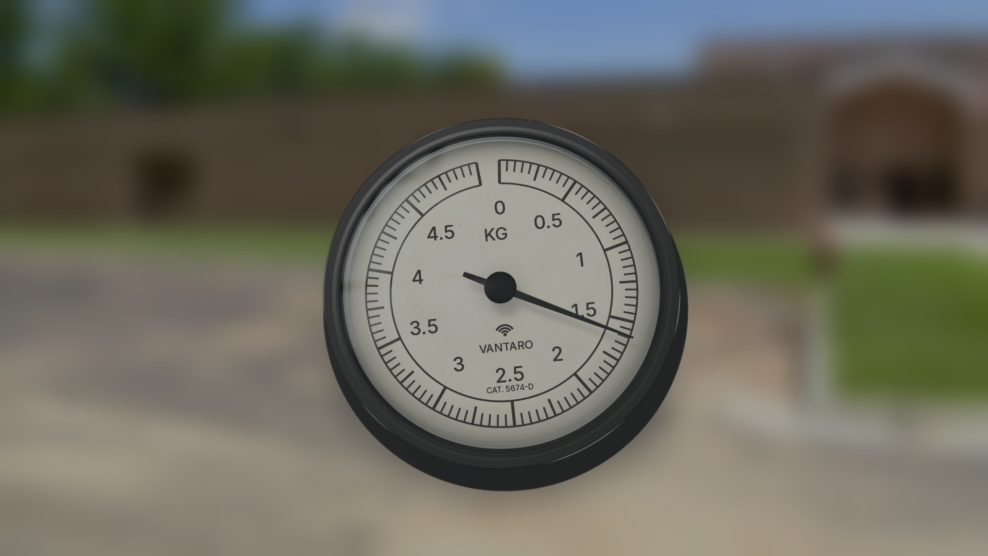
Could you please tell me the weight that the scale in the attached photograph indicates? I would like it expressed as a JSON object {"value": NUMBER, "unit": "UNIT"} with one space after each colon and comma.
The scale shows {"value": 1.6, "unit": "kg"}
